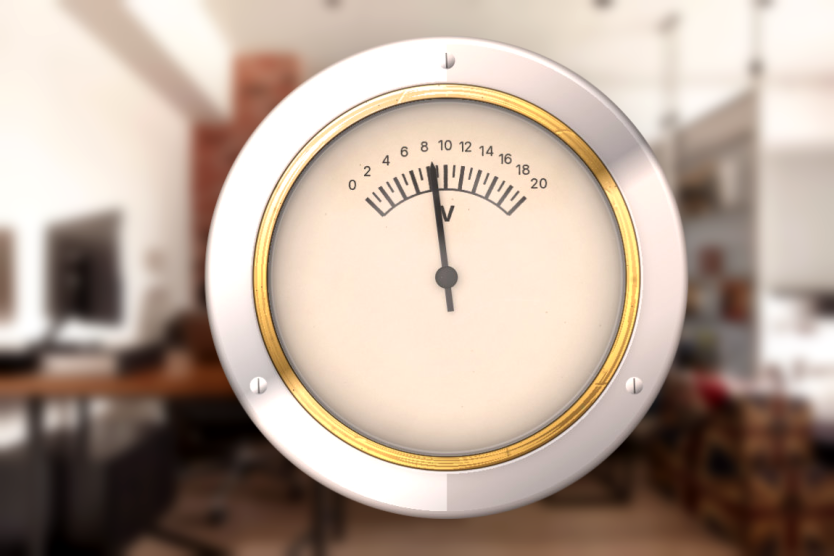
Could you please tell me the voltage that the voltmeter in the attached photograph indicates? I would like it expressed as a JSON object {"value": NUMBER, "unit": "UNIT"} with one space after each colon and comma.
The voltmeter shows {"value": 8.5, "unit": "V"}
